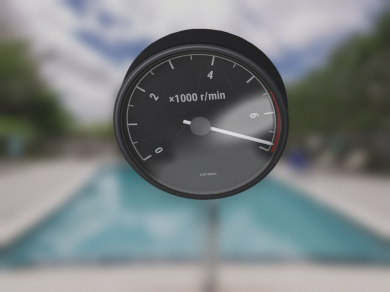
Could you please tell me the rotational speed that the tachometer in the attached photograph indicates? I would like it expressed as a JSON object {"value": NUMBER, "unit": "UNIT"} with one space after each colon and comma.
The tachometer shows {"value": 6750, "unit": "rpm"}
